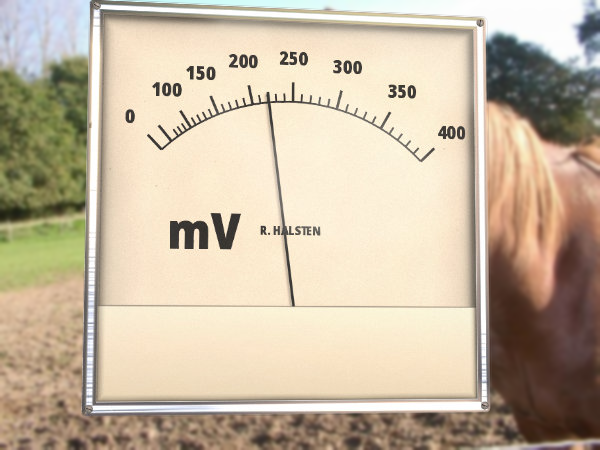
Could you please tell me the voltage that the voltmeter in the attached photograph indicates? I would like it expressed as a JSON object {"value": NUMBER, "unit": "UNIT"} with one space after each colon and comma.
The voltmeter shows {"value": 220, "unit": "mV"}
